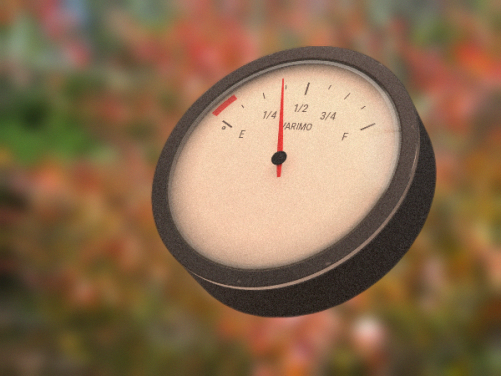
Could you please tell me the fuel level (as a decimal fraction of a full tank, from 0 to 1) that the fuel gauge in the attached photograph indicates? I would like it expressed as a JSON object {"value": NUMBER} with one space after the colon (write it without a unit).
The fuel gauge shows {"value": 0.375}
